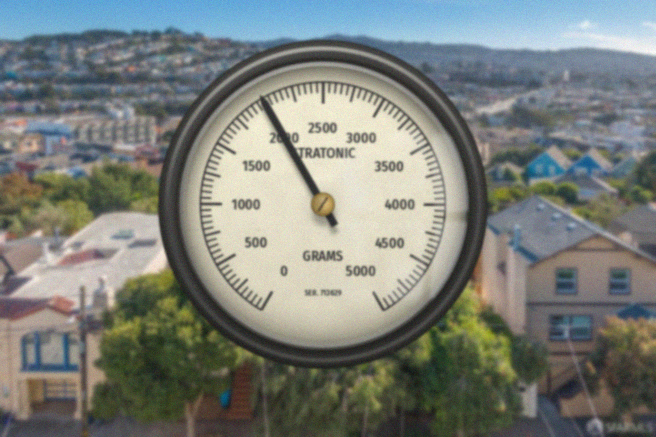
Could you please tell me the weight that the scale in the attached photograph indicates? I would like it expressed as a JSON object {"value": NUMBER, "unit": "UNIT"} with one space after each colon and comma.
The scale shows {"value": 2000, "unit": "g"}
